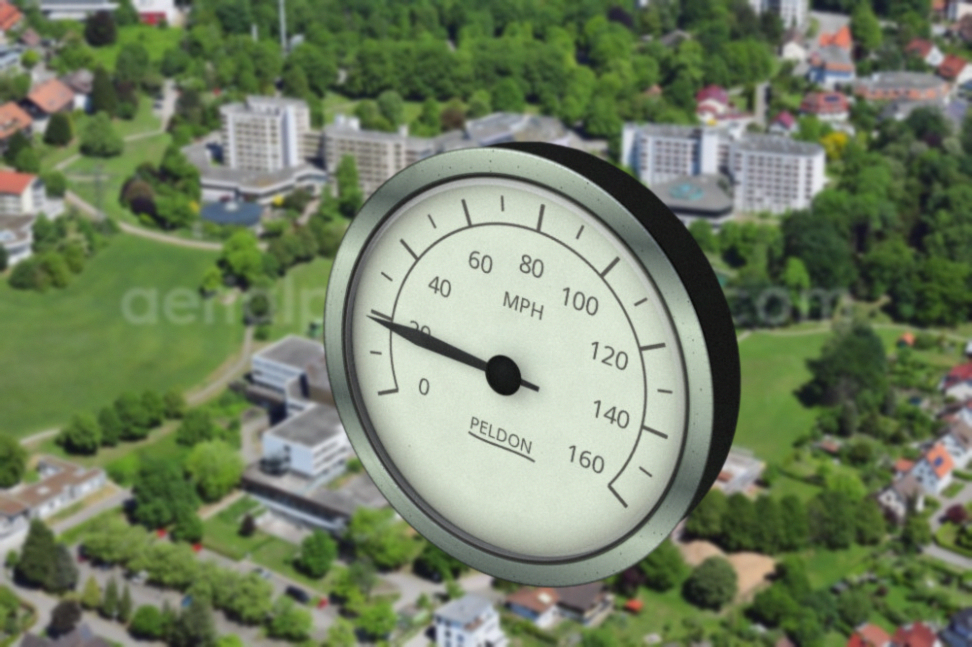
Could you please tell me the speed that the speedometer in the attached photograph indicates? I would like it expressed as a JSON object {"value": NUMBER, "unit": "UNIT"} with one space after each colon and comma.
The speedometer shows {"value": 20, "unit": "mph"}
